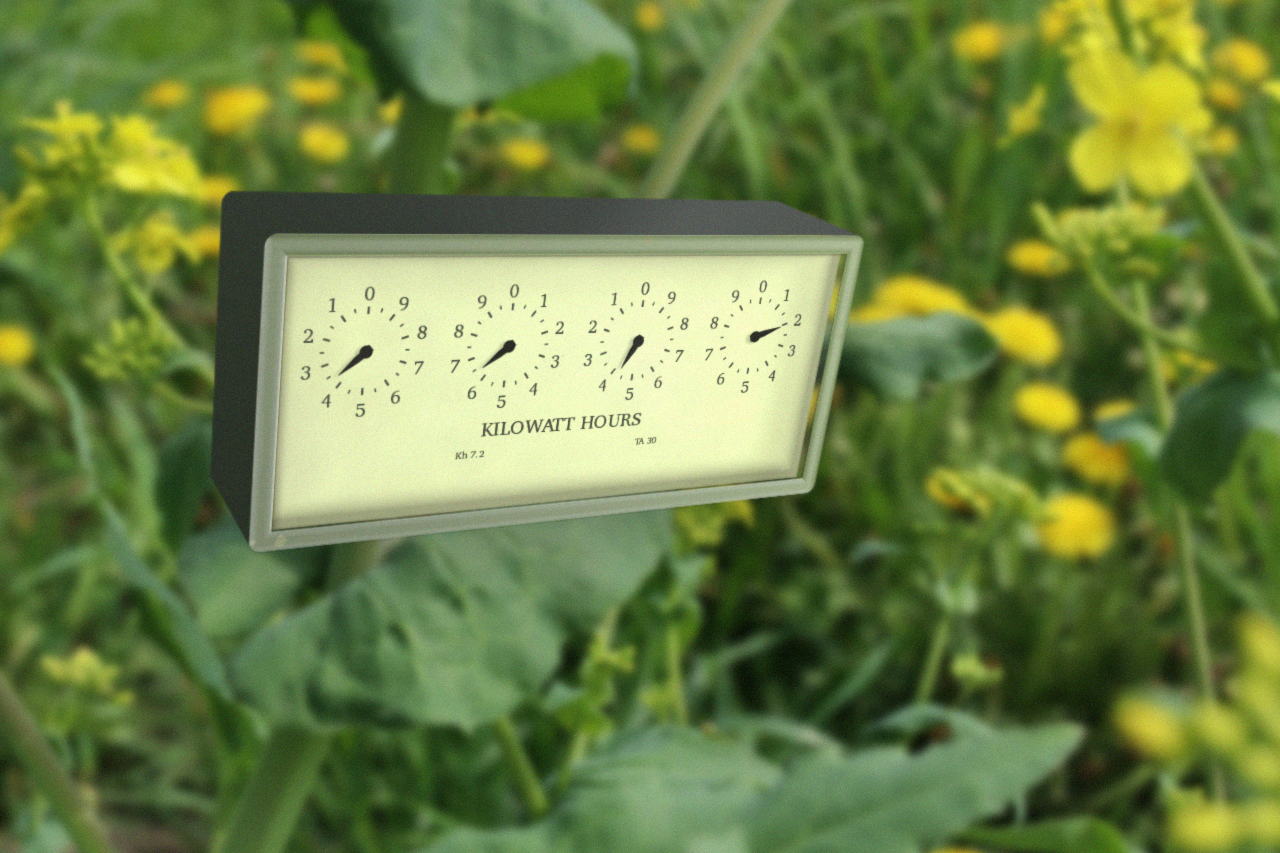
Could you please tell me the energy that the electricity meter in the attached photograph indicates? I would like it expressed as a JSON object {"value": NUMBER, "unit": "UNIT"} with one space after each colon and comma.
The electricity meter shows {"value": 3642, "unit": "kWh"}
